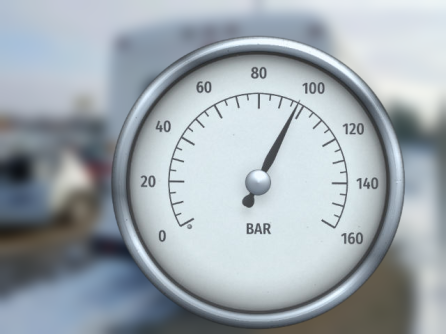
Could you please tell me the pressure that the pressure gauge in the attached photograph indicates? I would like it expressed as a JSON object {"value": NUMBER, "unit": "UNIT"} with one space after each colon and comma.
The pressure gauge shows {"value": 97.5, "unit": "bar"}
